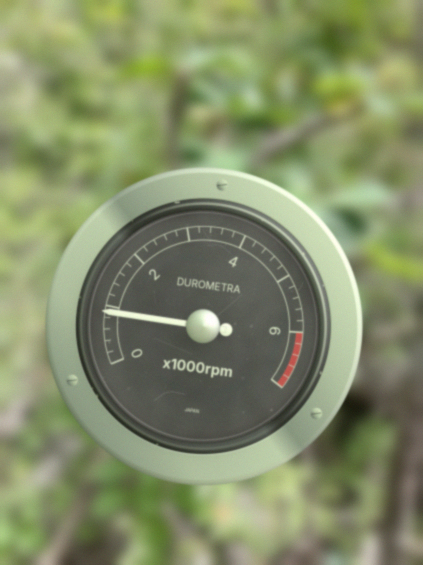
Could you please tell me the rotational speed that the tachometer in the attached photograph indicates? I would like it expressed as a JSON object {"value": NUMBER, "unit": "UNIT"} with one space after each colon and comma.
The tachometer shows {"value": 900, "unit": "rpm"}
